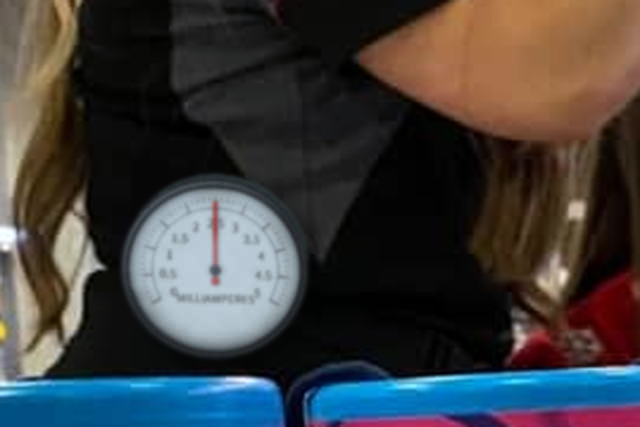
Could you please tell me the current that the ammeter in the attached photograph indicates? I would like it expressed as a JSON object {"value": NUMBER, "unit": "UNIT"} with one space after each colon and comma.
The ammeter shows {"value": 2.5, "unit": "mA"}
